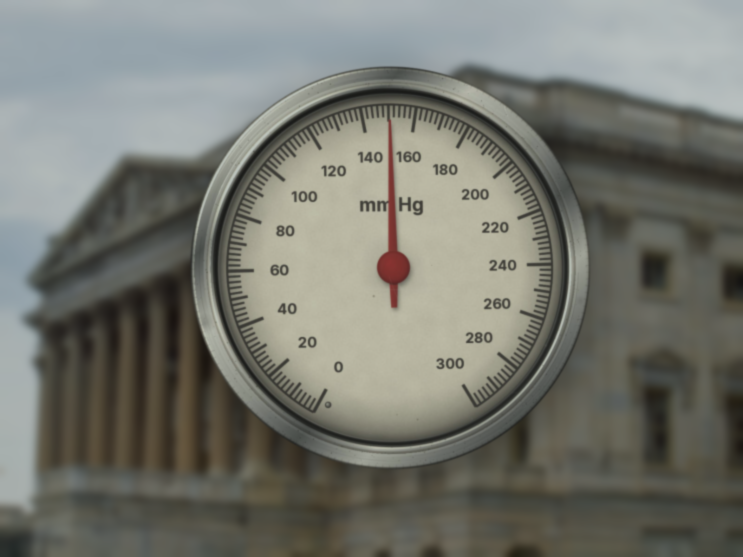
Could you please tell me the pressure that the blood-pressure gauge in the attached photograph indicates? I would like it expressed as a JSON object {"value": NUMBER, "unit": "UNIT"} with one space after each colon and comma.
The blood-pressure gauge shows {"value": 150, "unit": "mmHg"}
